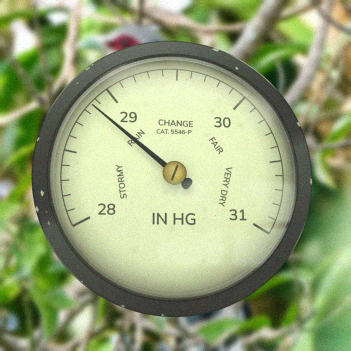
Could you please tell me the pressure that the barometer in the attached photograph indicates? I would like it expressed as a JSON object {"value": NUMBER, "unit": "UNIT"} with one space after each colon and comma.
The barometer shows {"value": 28.85, "unit": "inHg"}
